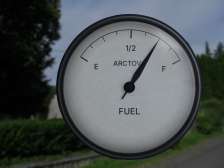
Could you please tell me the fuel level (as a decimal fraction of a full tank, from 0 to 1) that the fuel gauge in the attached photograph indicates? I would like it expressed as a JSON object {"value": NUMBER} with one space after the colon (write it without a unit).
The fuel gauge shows {"value": 0.75}
